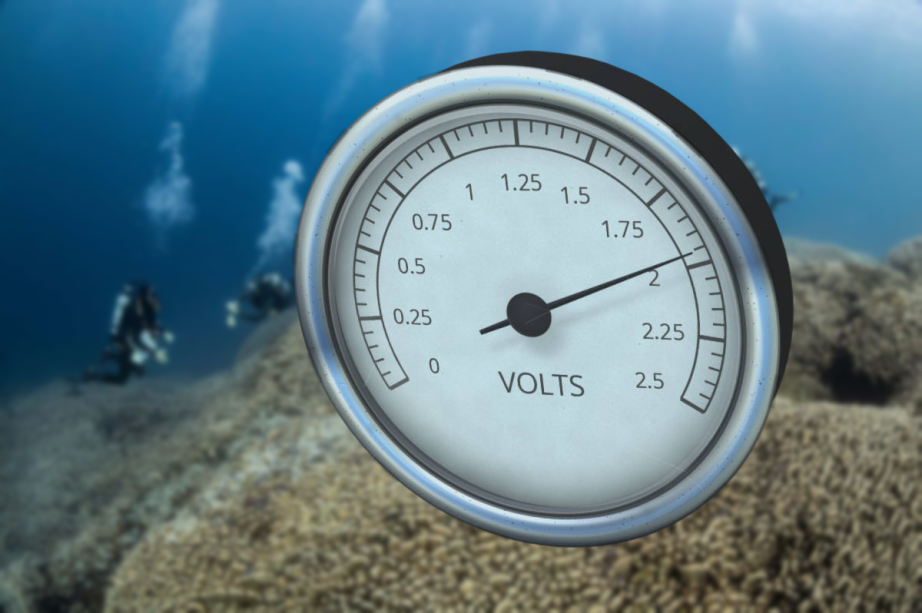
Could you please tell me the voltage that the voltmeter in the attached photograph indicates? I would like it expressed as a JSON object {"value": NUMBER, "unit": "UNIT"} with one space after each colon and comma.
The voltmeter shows {"value": 1.95, "unit": "V"}
